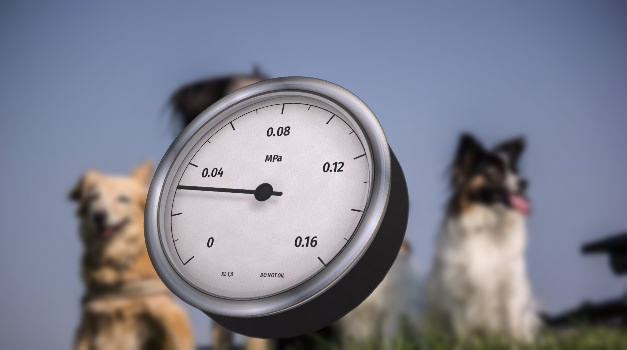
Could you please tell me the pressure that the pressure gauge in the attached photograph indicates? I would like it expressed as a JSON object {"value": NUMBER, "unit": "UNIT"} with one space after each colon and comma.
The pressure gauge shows {"value": 0.03, "unit": "MPa"}
